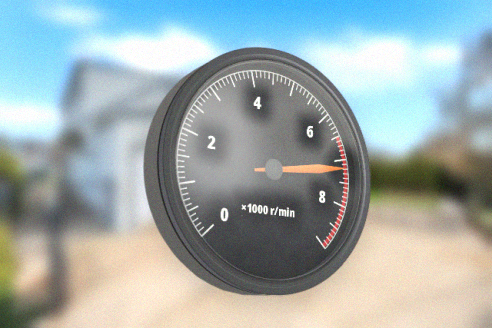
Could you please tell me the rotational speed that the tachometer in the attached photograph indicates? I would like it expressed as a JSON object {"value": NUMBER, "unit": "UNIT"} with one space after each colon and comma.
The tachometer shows {"value": 7200, "unit": "rpm"}
